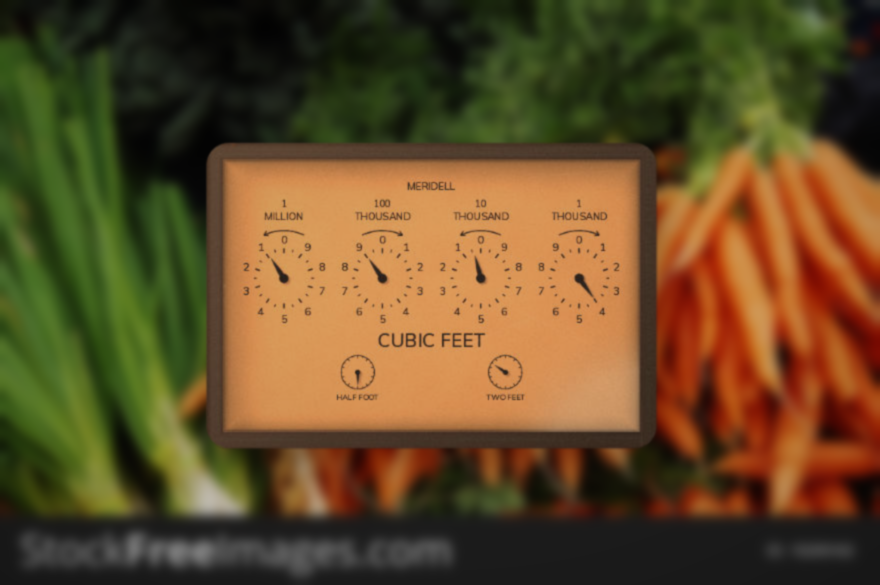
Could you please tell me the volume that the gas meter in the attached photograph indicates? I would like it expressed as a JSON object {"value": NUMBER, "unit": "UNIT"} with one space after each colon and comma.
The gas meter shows {"value": 90400, "unit": "ft³"}
